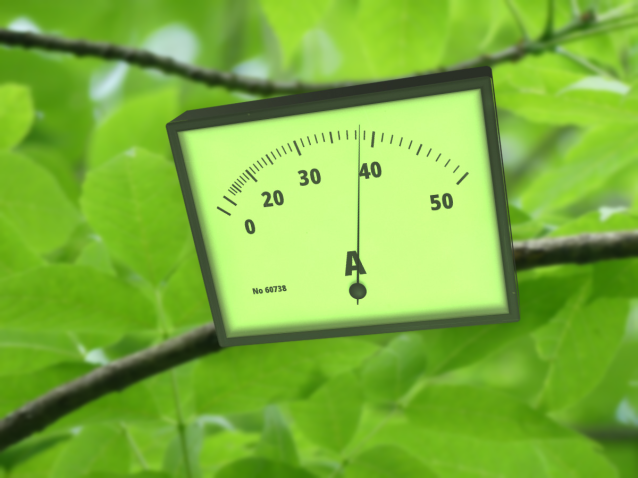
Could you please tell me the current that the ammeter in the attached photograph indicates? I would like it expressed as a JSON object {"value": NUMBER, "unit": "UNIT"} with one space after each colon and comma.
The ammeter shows {"value": 38.5, "unit": "A"}
